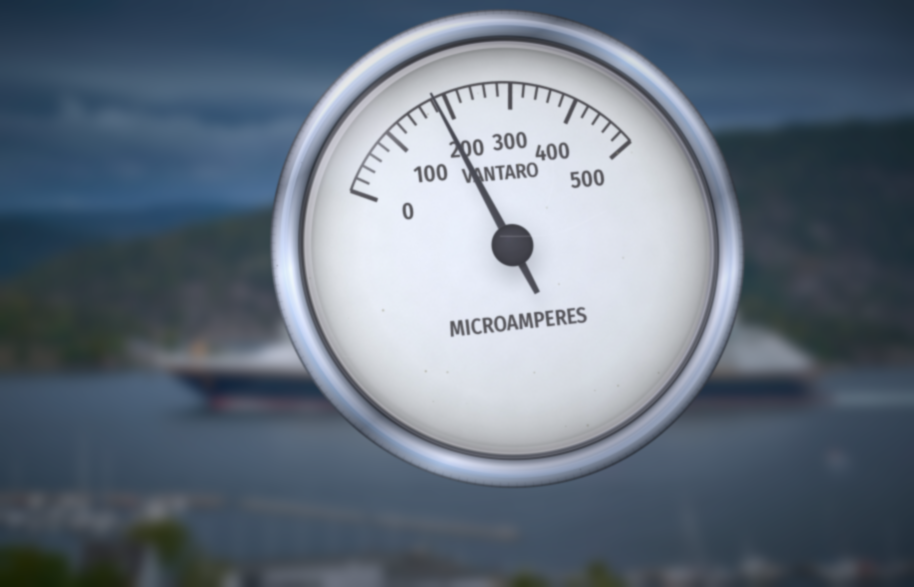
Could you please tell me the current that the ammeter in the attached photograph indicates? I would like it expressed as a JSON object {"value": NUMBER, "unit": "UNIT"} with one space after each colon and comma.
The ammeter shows {"value": 180, "unit": "µA"}
